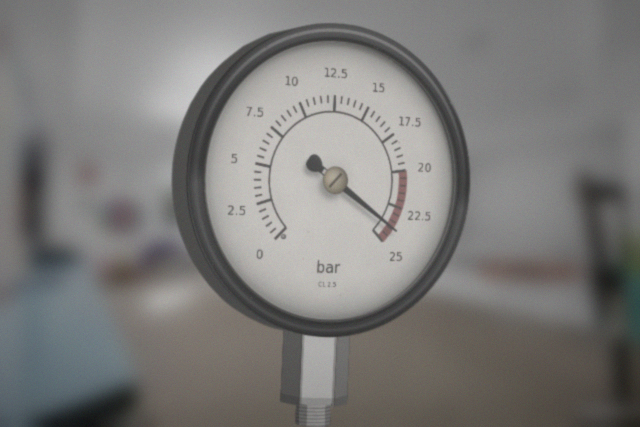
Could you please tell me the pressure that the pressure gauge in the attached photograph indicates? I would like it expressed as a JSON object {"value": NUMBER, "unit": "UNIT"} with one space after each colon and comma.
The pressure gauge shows {"value": 24, "unit": "bar"}
